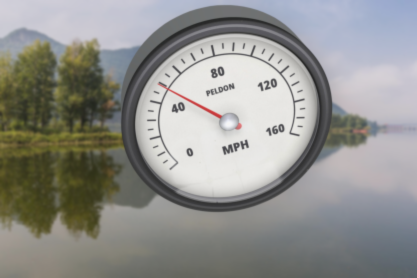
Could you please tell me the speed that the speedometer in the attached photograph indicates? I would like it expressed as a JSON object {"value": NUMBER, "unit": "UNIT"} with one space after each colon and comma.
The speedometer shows {"value": 50, "unit": "mph"}
